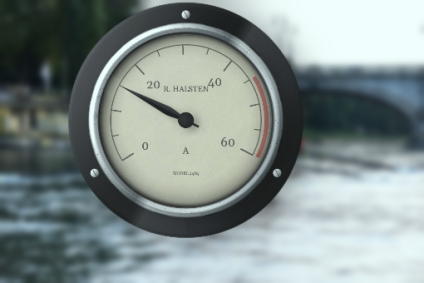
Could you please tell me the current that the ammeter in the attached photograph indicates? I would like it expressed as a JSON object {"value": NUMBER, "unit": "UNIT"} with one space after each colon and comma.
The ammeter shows {"value": 15, "unit": "A"}
